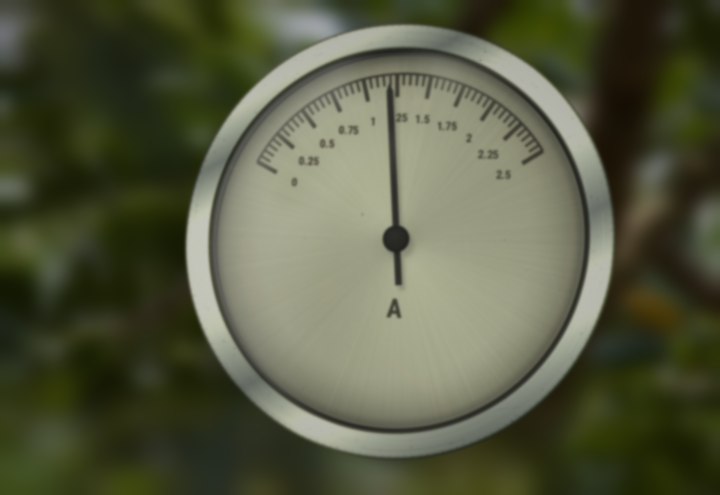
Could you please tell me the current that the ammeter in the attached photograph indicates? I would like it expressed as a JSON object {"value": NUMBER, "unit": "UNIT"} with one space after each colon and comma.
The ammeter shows {"value": 1.2, "unit": "A"}
